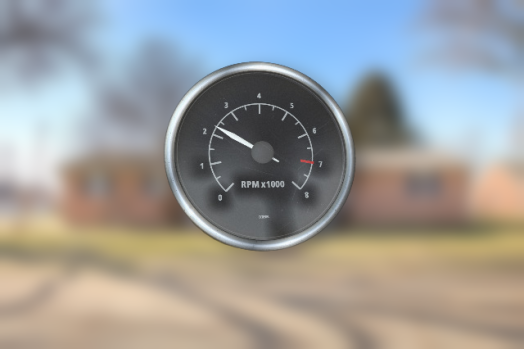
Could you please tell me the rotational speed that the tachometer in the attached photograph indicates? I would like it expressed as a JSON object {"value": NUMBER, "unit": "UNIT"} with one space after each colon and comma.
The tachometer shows {"value": 2250, "unit": "rpm"}
